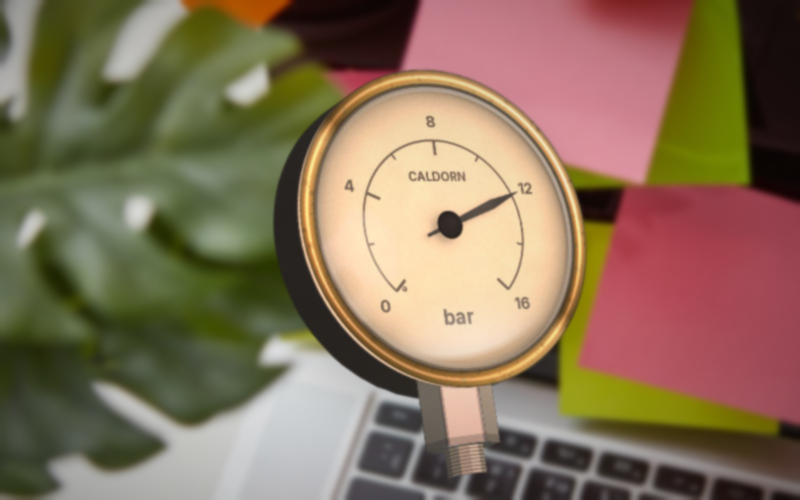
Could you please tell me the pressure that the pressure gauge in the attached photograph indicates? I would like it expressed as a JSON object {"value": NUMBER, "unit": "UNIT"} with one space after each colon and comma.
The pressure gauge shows {"value": 12, "unit": "bar"}
